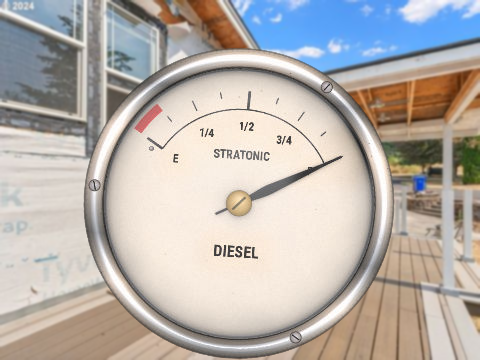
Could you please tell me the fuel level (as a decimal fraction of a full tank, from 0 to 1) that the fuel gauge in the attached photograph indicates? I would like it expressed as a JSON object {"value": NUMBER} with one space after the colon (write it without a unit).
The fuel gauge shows {"value": 1}
